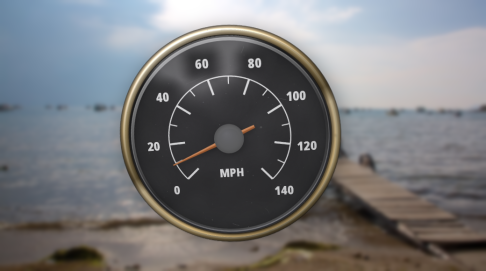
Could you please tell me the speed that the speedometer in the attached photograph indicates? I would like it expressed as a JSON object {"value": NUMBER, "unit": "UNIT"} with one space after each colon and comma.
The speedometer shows {"value": 10, "unit": "mph"}
